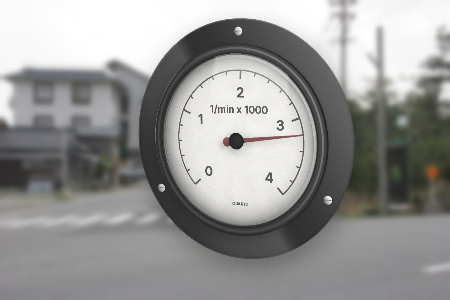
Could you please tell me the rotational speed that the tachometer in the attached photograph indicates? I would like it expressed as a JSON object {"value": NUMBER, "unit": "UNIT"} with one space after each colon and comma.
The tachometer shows {"value": 3200, "unit": "rpm"}
